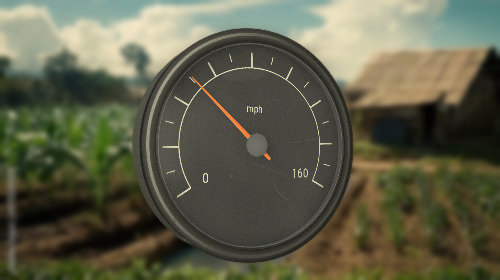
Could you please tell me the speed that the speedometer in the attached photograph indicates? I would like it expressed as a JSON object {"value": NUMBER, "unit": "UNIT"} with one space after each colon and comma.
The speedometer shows {"value": 50, "unit": "mph"}
